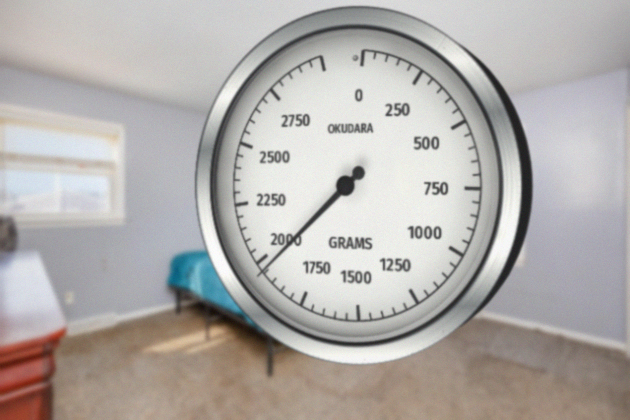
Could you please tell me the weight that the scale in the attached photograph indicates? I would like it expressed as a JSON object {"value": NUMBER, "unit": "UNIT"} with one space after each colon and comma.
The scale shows {"value": 1950, "unit": "g"}
